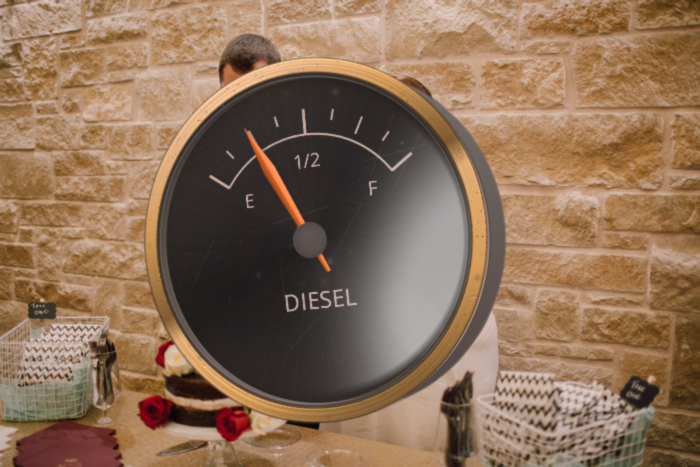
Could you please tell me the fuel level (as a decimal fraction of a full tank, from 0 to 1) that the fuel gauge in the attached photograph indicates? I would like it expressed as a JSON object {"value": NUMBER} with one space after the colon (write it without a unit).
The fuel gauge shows {"value": 0.25}
